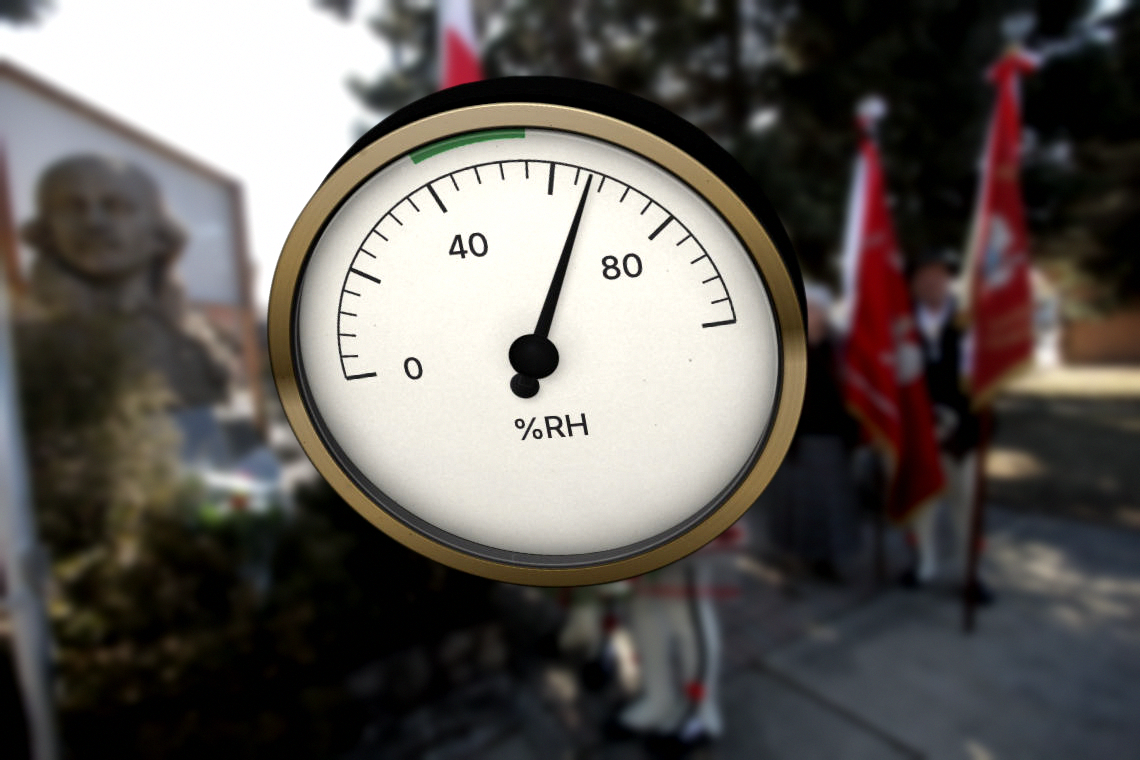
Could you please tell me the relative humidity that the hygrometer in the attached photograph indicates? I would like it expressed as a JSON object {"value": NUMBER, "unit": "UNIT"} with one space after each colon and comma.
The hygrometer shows {"value": 66, "unit": "%"}
